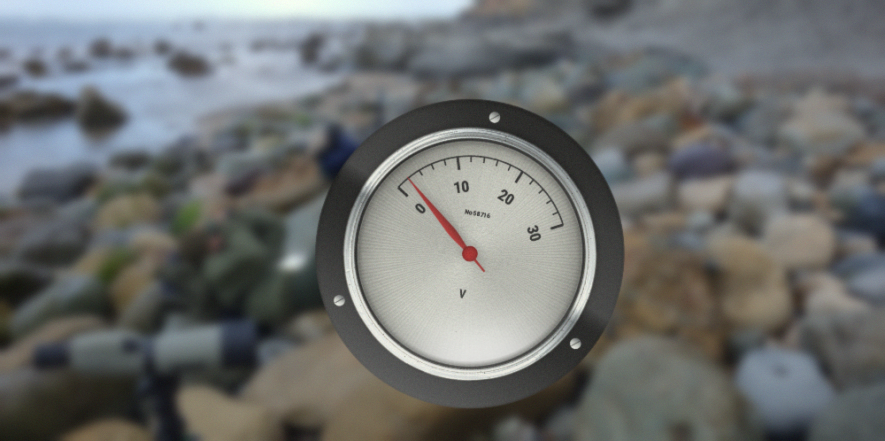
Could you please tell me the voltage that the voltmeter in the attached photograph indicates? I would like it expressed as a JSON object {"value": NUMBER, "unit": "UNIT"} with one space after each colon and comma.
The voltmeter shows {"value": 2, "unit": "V"}
